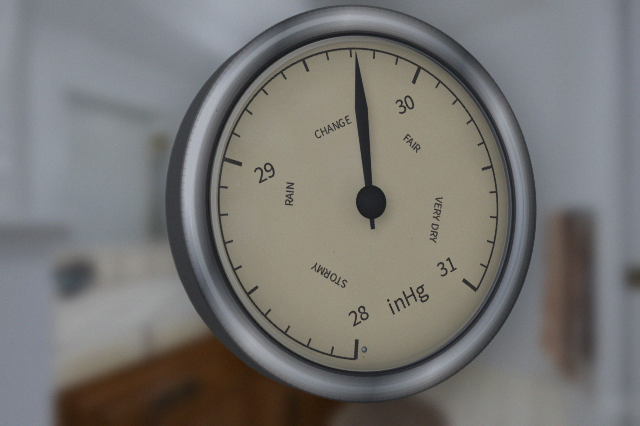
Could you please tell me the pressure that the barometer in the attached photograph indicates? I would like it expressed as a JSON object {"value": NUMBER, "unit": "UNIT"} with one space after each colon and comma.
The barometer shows {"value": 29.7, "unit": "inHg"}
